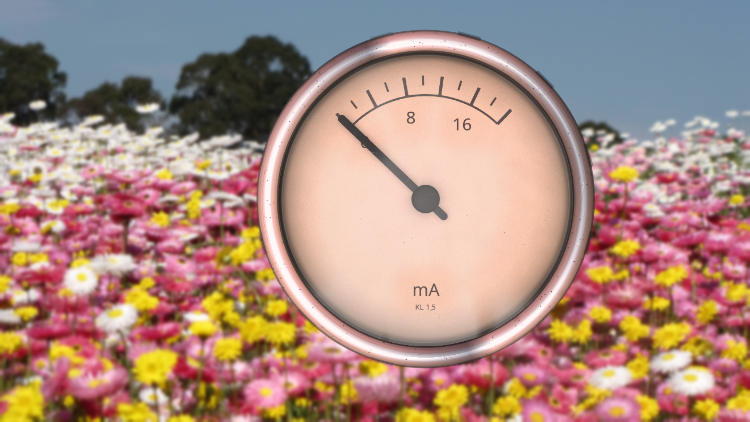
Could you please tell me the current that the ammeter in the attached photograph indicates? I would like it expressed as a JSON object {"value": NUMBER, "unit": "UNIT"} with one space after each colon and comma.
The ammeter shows {"value": 0, "unit": "mA"}
